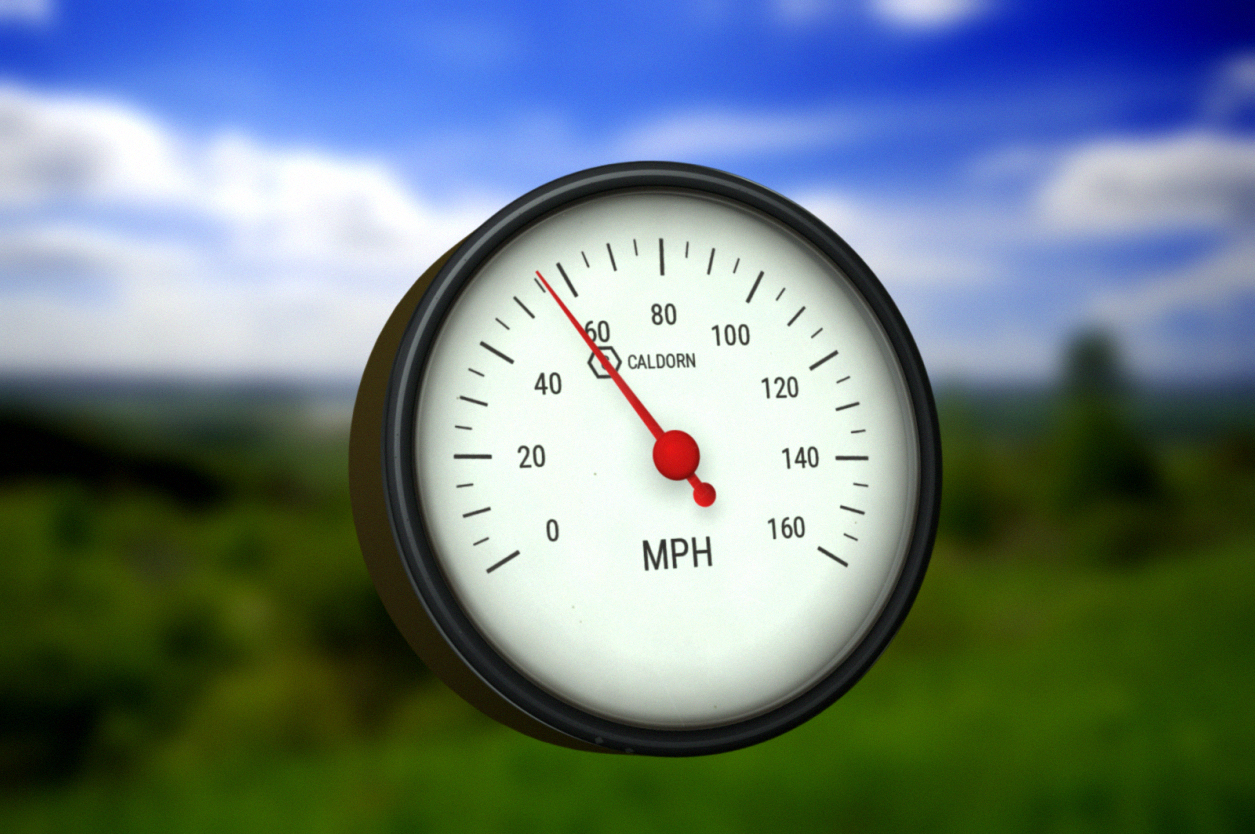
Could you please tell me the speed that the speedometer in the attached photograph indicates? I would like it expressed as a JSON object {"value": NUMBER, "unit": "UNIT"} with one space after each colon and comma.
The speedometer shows {"value": 55, "unit": "mph"}
